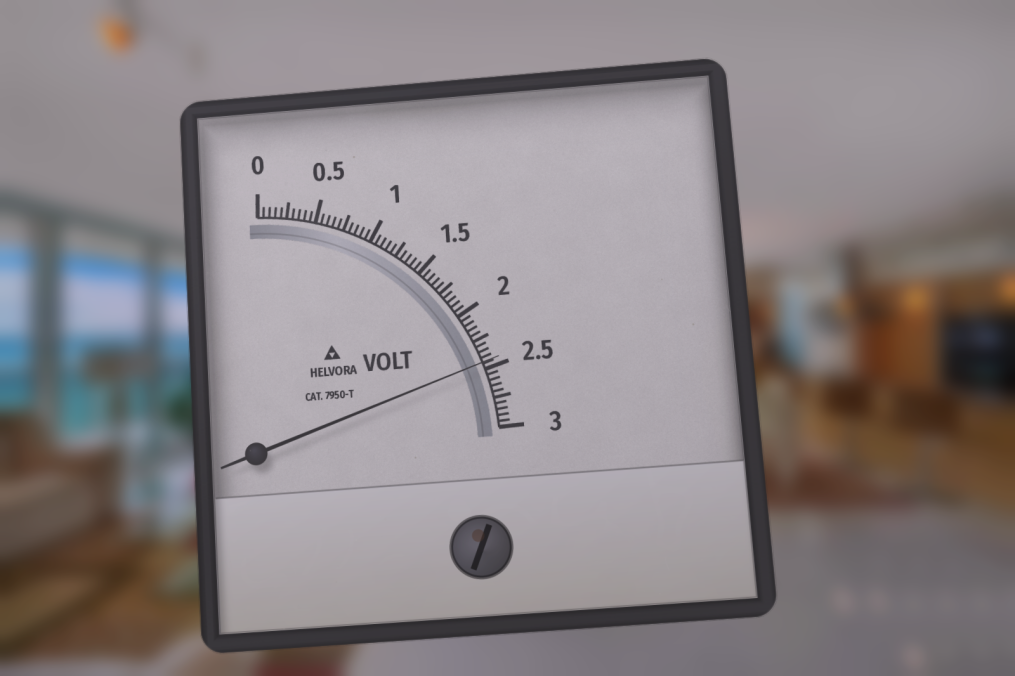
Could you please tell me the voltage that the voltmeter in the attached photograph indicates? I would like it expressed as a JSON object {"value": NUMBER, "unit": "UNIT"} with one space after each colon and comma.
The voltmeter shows {"value": 2.45, "unit": "V"}
